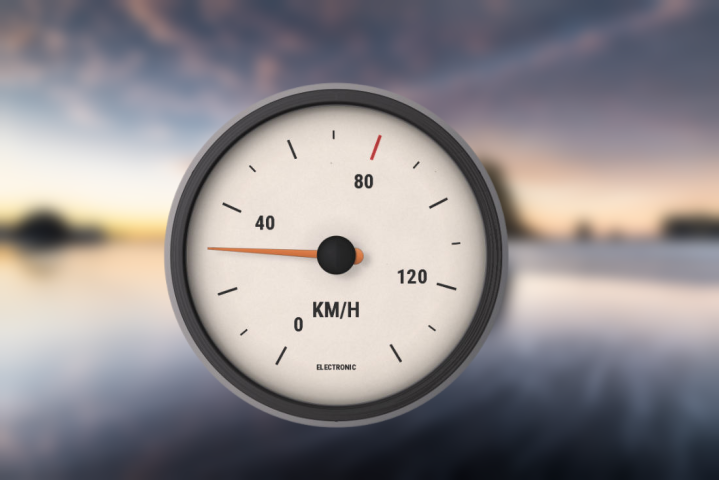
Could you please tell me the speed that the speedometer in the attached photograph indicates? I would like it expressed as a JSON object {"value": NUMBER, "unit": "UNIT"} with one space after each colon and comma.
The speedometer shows {"value": 30, "unit": "km/h"}
